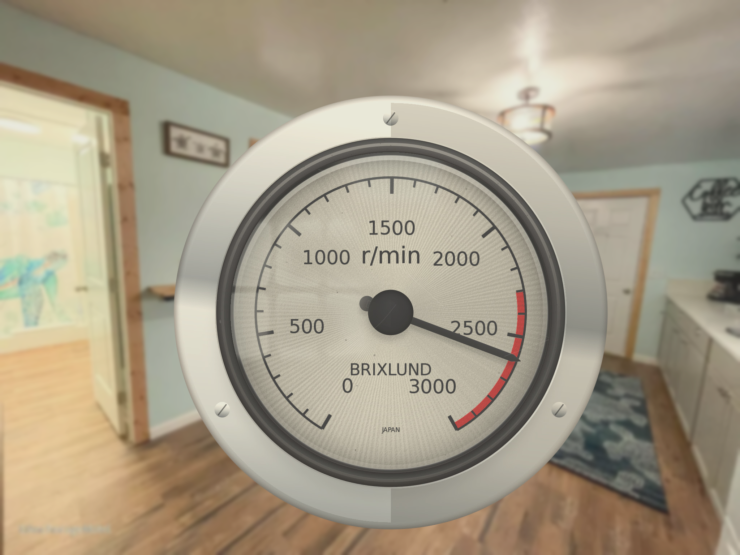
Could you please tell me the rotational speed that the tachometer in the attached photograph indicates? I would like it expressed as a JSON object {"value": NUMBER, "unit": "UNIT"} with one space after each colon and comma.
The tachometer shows {"value": 2600, "unit": "rpm"}
